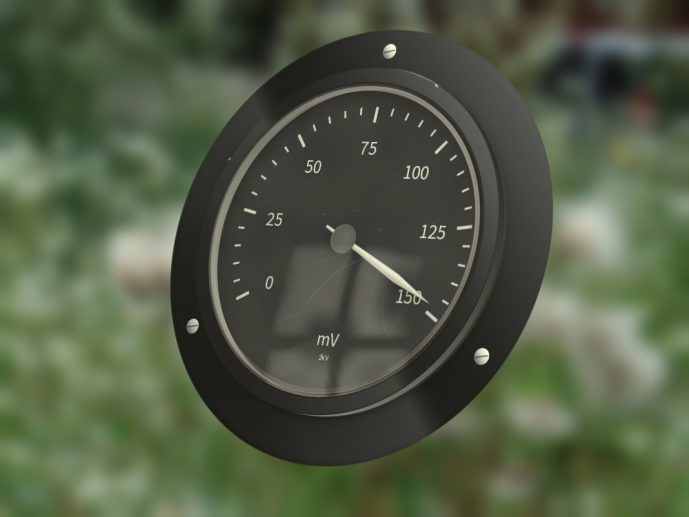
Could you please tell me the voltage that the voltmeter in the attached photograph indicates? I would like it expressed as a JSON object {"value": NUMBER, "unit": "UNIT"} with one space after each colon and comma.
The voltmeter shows {"value": 147.5, "unit": "mV"}
